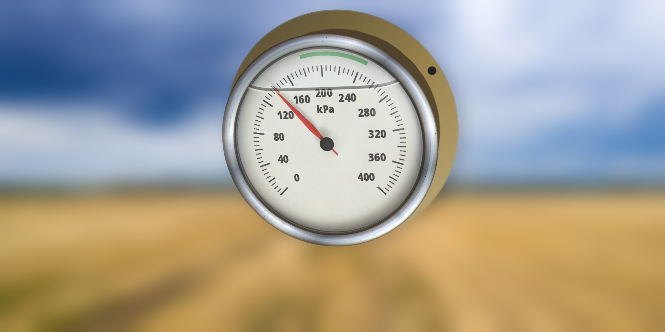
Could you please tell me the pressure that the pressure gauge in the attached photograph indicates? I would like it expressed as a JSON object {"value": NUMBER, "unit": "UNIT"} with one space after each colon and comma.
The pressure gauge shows {"value": 140, "unit": "kPa"}
